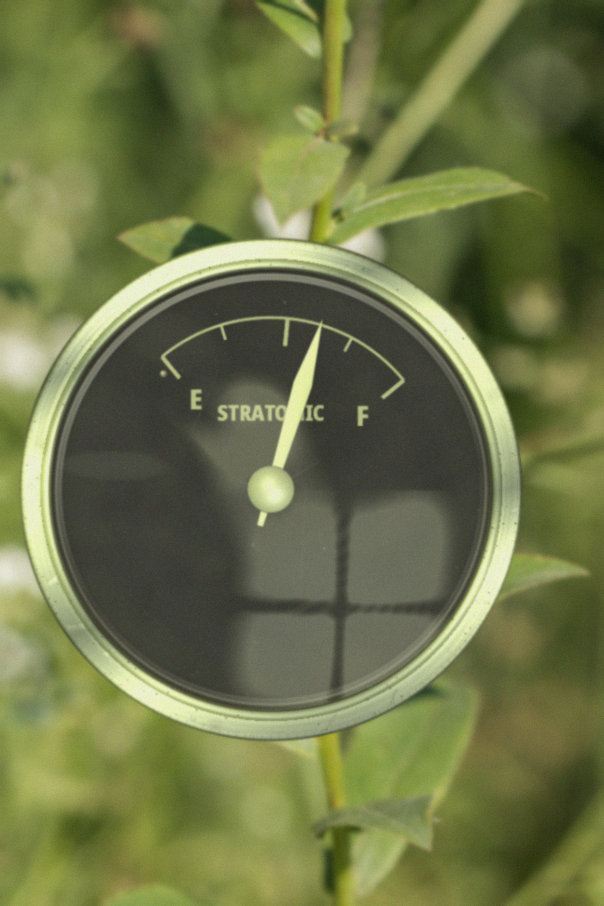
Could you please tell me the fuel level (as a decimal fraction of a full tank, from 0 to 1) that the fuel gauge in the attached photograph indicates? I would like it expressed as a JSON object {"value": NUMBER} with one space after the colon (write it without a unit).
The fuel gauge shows {"value": 0.625}
